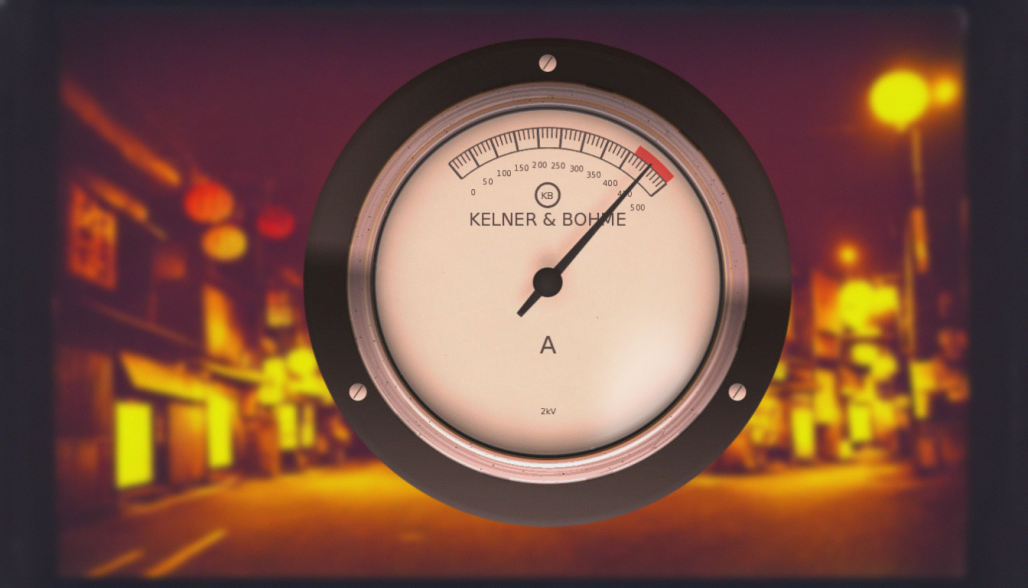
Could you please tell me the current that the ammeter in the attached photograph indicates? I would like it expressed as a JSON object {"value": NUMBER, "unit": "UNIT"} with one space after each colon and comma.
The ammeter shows {"value": 450, "unit": "A"}
